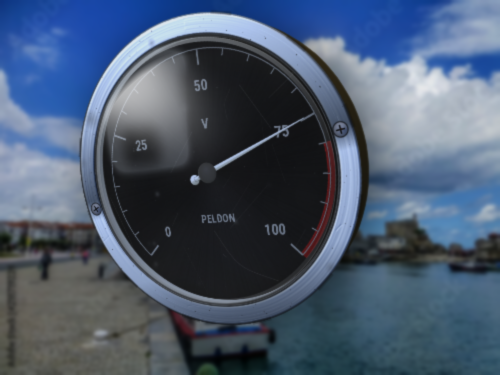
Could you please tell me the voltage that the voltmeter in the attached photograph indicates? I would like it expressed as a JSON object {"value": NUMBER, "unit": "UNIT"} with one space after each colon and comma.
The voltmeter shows {"value": 75, "unit": "V"}
